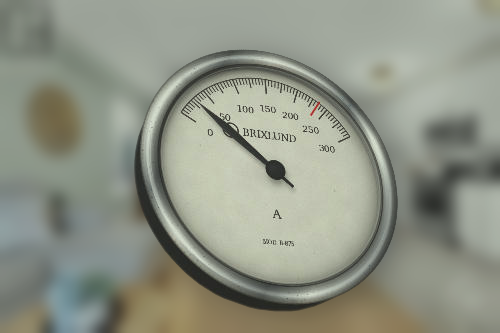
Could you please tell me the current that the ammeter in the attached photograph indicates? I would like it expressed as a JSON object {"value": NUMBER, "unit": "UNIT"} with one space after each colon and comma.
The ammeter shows {"value": 25, "unit": "A"}
